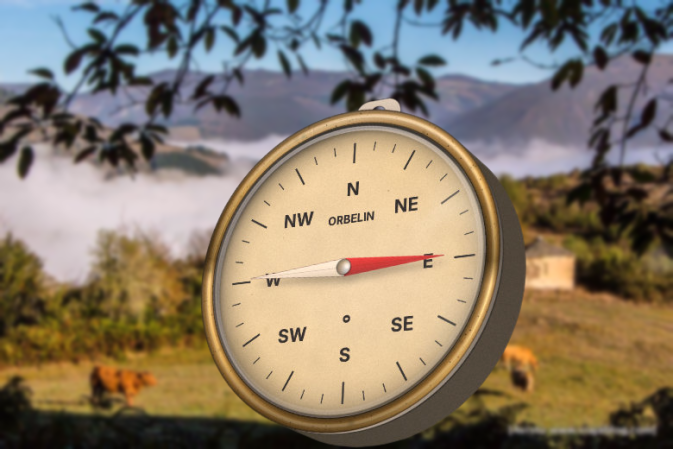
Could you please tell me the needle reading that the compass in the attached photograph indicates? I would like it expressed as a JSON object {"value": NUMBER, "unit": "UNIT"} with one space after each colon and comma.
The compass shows {"value": 90, "unit": "°"}
